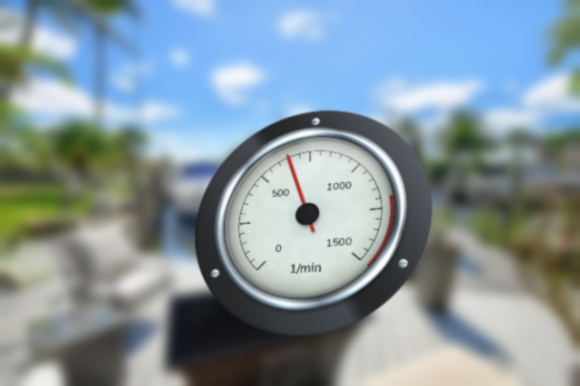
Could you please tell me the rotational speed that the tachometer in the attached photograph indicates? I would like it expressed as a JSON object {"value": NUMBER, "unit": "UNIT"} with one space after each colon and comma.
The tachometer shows {"value": 650, "unit": "rpm"}
